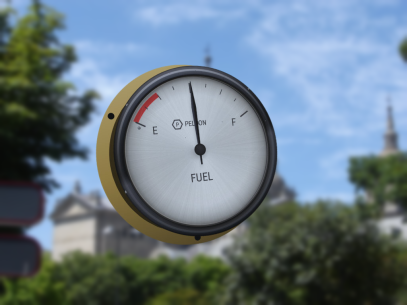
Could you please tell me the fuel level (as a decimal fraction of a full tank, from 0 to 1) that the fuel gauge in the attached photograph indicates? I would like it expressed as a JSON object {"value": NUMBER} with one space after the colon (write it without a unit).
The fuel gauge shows {"value": 0.5}
